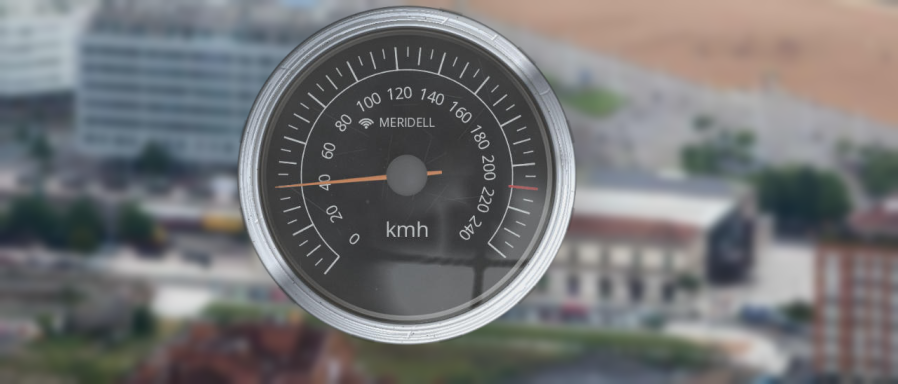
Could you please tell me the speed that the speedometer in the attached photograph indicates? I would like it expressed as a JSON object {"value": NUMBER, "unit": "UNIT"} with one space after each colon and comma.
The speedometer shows {"value": 40, "unit": "km/h"}
